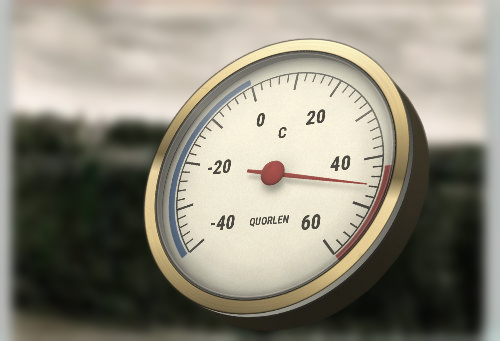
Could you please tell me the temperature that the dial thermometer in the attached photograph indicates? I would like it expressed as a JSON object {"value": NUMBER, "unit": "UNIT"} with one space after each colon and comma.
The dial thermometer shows {"value": 46, "unit": "°C"}
